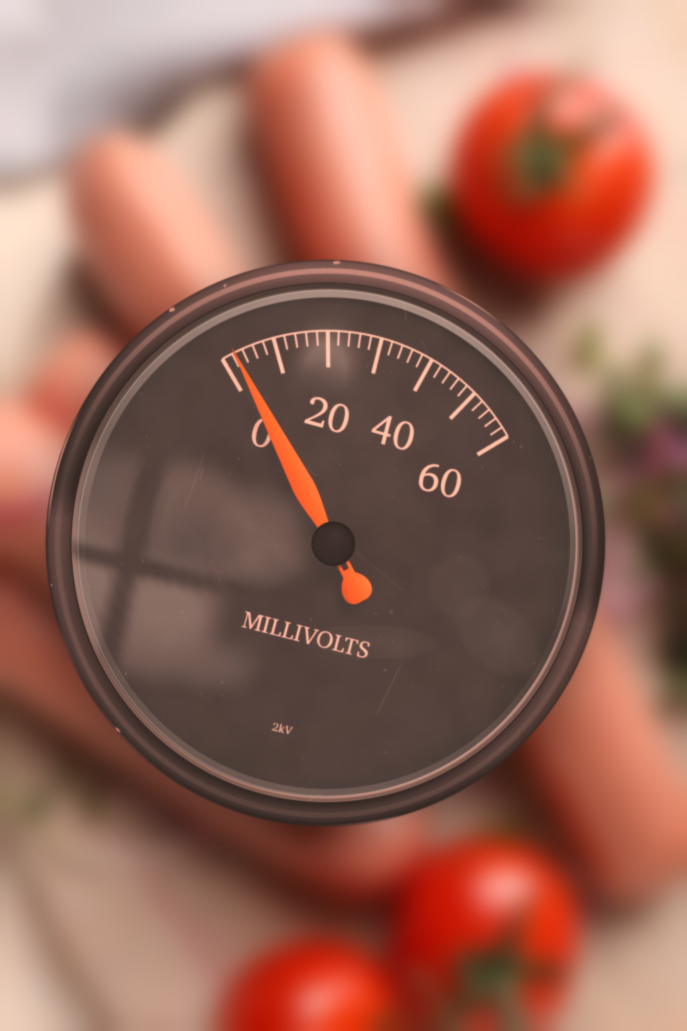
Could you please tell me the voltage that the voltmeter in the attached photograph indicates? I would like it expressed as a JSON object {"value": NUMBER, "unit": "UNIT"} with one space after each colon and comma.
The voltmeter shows {"value": 2, "unit": "mV"}
